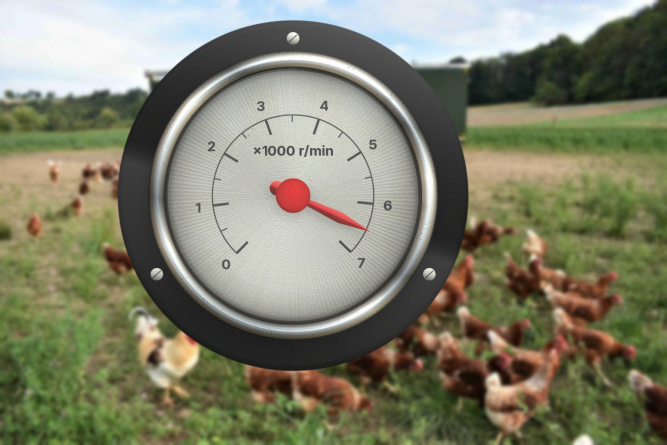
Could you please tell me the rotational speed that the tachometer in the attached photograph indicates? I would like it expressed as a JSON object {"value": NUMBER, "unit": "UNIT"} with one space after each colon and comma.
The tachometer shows {"value": 6500, "unit": "rpm"}
